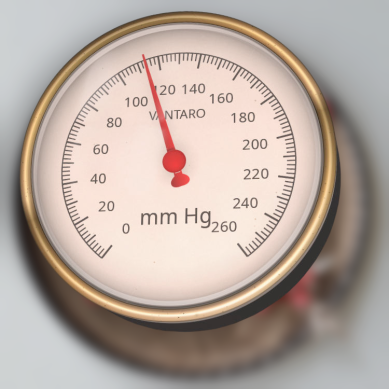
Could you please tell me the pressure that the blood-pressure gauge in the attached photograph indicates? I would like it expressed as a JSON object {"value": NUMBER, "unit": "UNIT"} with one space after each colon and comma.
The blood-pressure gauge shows {"value": 114, "unit": "mmHg"}
